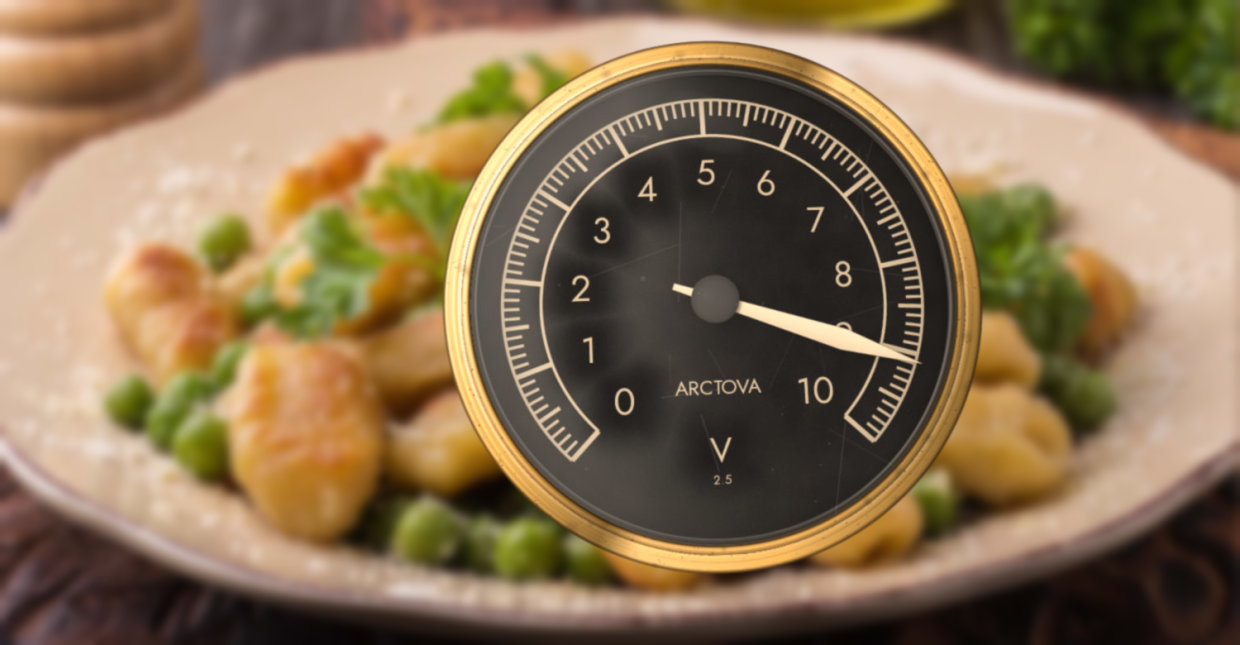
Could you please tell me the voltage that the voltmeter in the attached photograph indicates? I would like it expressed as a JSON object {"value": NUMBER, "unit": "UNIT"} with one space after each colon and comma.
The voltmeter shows {"value": 9.1, "unit": "V"}
